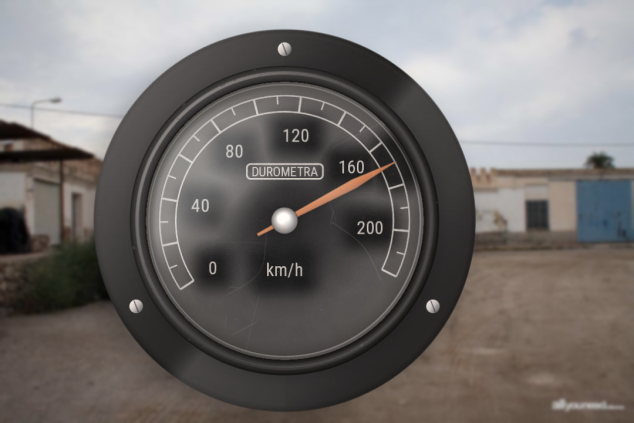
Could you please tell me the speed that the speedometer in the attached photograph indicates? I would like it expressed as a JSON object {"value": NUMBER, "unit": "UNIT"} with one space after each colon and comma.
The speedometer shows {"value": 170, "unit": "km/h"}
